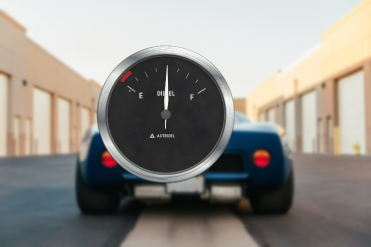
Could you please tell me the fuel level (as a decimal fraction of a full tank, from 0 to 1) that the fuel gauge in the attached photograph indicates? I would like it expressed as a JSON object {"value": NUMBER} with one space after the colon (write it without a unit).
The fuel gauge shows {"value": 0.5}
